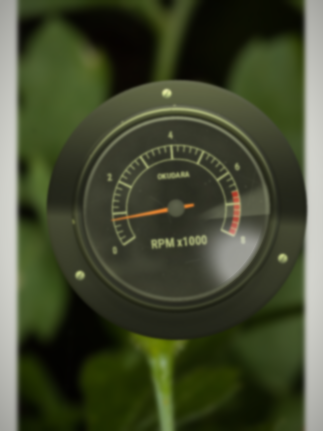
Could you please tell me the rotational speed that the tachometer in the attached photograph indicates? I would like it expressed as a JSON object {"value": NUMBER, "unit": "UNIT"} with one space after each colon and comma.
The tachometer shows {"value": 800, "unit": "rpm"}
